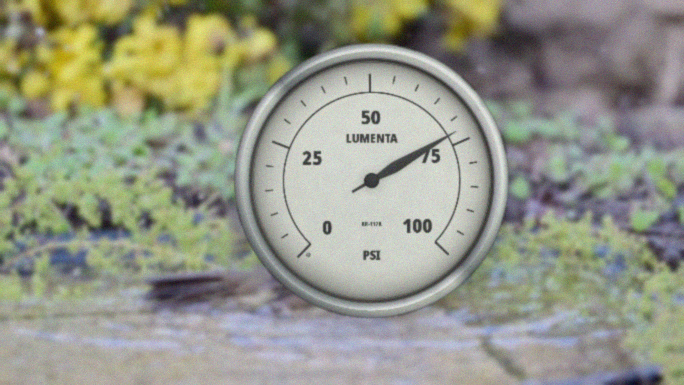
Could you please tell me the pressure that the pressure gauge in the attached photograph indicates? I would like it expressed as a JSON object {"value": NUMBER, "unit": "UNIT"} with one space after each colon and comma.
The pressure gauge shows {"value": 72.5, "unit": "psi"}
